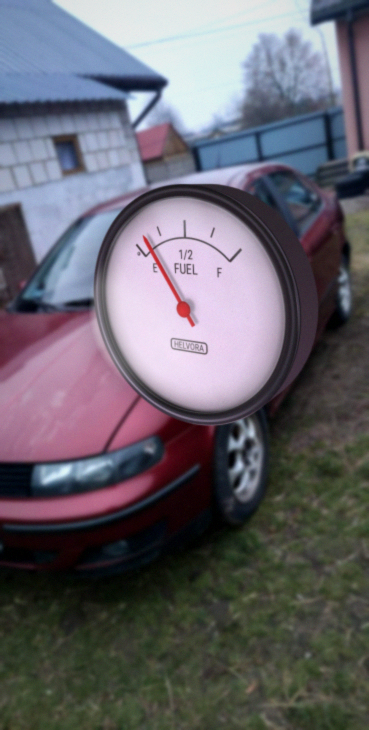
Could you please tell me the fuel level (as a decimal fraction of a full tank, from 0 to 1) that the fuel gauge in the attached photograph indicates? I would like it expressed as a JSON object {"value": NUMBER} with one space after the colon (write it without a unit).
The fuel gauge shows {"value": 0.125}
